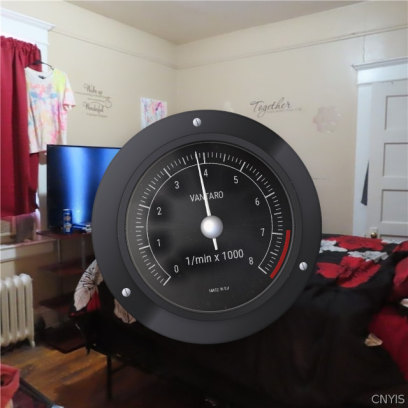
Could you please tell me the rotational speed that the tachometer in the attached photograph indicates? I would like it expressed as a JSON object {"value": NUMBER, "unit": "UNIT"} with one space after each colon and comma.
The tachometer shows {"value": 3800, "unit": "rpm"}
